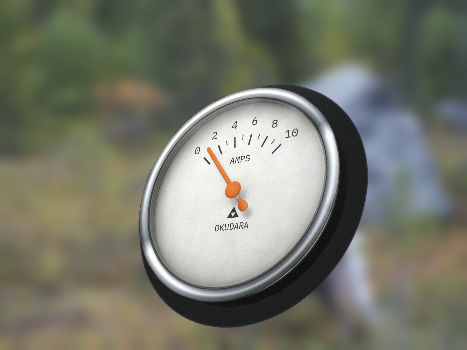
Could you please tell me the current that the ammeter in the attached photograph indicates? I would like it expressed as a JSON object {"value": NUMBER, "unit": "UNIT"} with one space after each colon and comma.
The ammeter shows {"value": 1, "unit": "A"}
